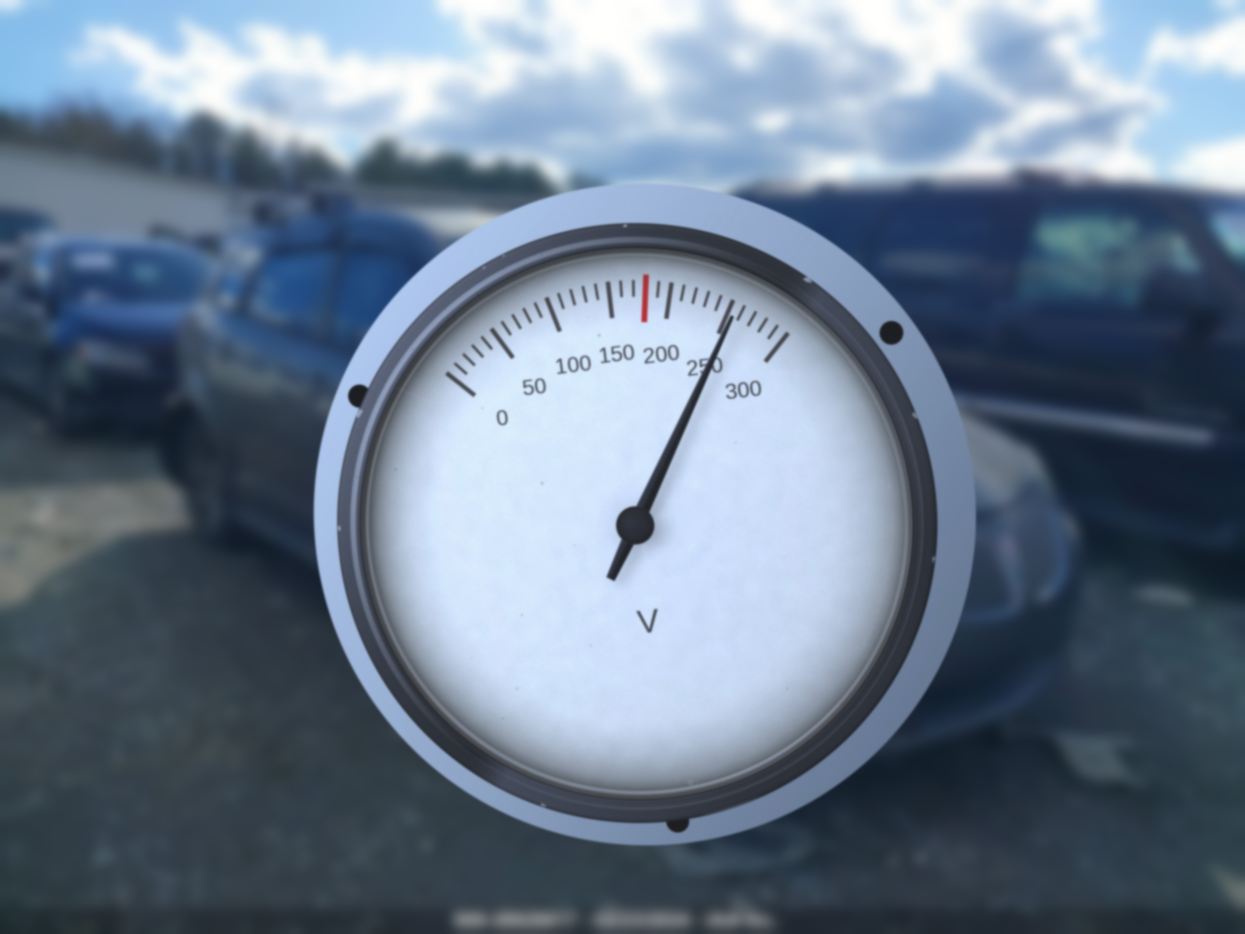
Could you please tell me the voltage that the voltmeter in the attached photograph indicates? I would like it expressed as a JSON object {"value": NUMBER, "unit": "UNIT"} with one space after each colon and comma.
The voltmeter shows {"value": 255, "unit": "V"}
